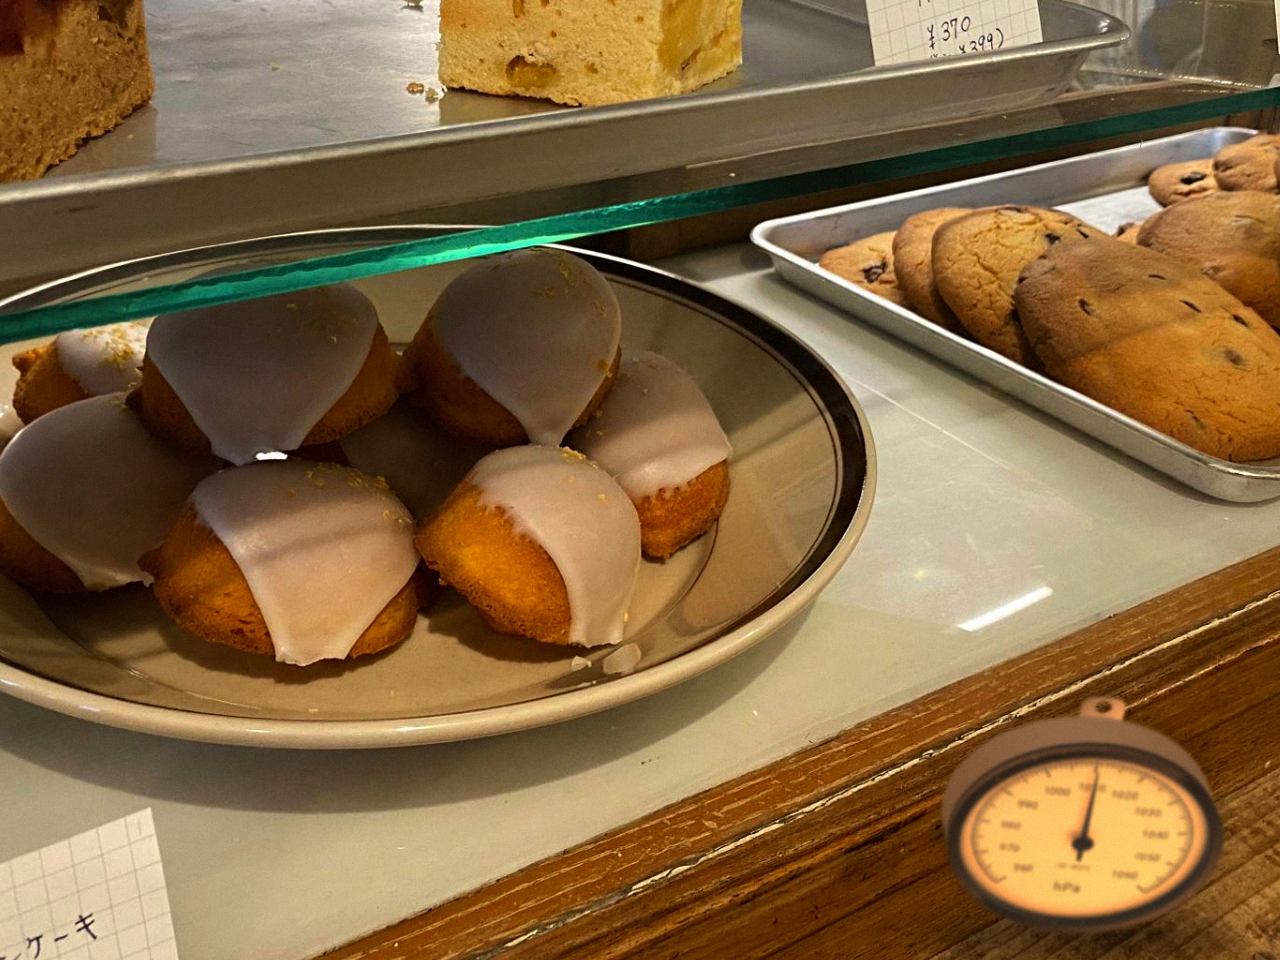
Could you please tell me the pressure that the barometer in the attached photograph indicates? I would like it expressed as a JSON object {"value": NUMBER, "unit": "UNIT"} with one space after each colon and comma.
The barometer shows {"value": 1010, "unit": "hPa"}
